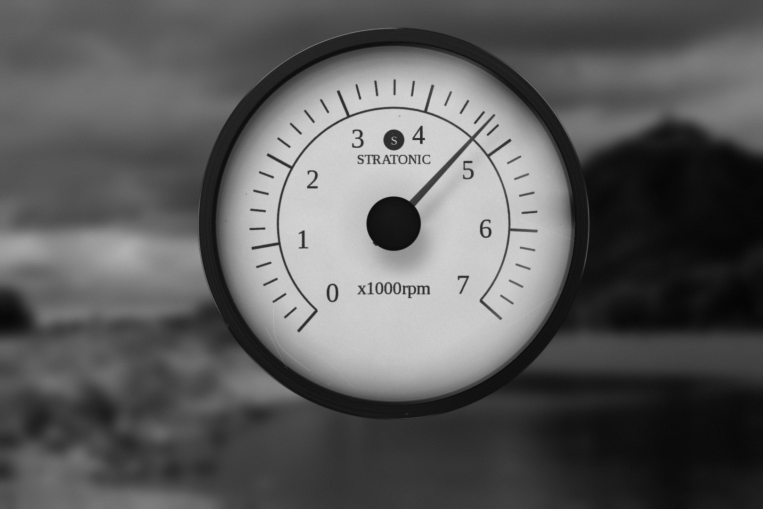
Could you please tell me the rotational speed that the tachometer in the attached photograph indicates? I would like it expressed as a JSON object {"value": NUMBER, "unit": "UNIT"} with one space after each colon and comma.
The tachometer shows {"value": 4700, "unit": "rpm"}
